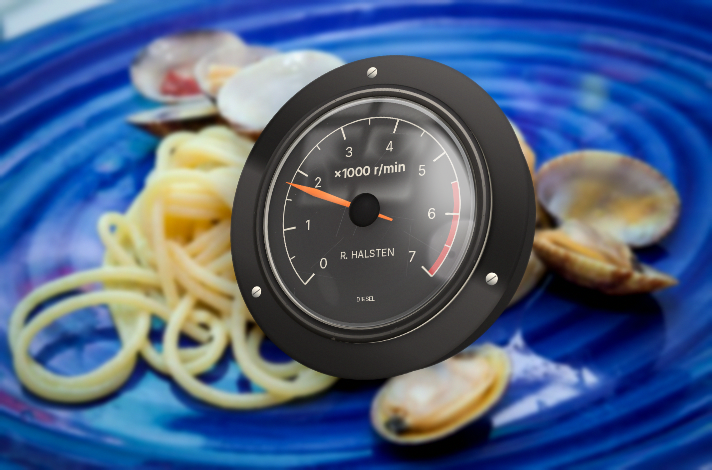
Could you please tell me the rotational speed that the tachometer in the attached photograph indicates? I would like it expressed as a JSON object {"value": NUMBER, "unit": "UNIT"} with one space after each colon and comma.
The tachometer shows {"value": 1750, "unit": "rpm"}
